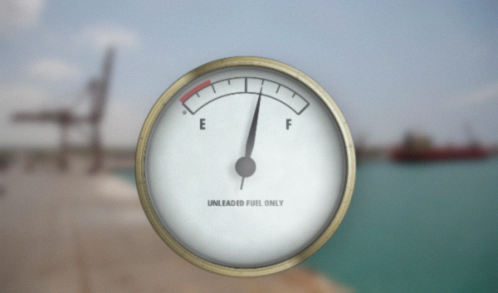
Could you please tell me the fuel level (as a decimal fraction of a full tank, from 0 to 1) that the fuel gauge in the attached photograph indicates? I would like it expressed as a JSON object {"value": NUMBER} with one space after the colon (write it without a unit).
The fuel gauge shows {"value": 0.625}
